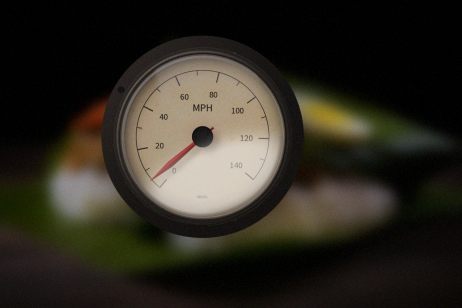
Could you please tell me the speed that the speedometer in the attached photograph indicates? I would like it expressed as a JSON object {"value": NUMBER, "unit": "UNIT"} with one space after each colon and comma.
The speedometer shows {"value": 5, "unit": "mph"}
